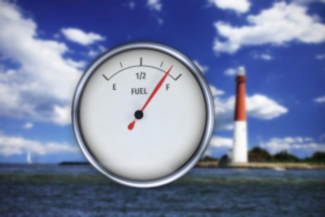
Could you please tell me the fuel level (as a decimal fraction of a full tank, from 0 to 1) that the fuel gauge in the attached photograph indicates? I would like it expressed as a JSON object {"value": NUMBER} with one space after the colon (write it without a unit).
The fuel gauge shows {"value": 0.875}
